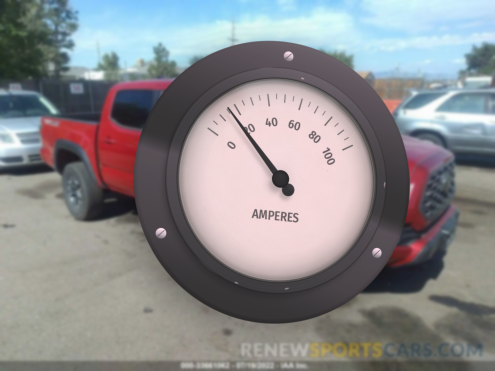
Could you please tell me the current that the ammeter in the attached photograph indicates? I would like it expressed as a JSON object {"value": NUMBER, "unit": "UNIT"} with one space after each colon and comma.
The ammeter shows {"value": 15, "unit": "A"}
